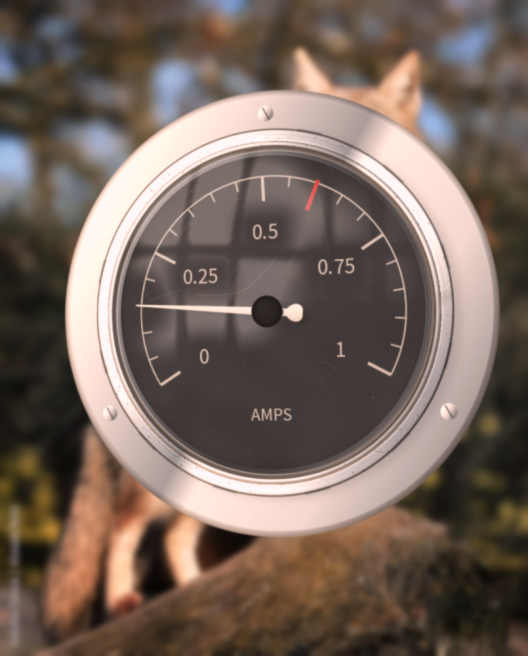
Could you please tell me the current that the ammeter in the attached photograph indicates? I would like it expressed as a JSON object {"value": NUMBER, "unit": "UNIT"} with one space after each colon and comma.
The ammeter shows {"value": 0.15, "unit": "A"}
